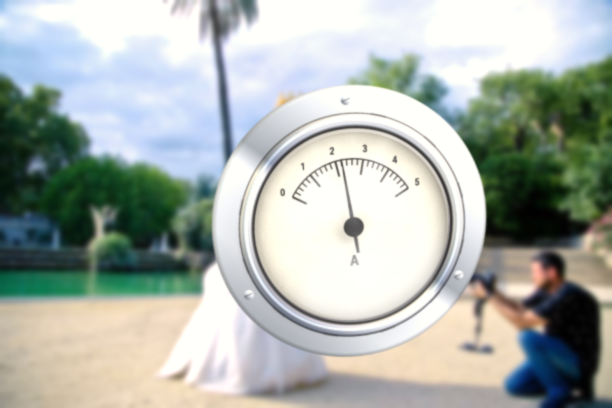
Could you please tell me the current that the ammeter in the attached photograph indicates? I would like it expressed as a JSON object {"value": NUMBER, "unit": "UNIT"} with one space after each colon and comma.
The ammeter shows {"value": 2.2, "unit": "A"}
